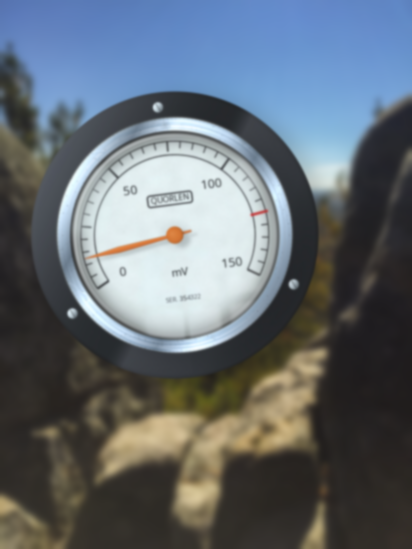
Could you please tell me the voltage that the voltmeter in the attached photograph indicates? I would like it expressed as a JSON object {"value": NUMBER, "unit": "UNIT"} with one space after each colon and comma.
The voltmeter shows {"value": 12.5, "unit": "mV"}
